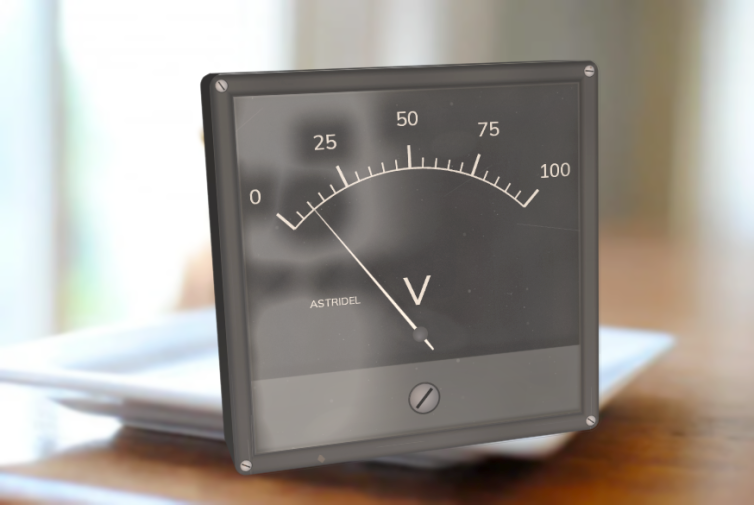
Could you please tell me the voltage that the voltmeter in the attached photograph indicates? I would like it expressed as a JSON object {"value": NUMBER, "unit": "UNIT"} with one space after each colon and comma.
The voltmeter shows {"value": 10, "unit": "V"}
